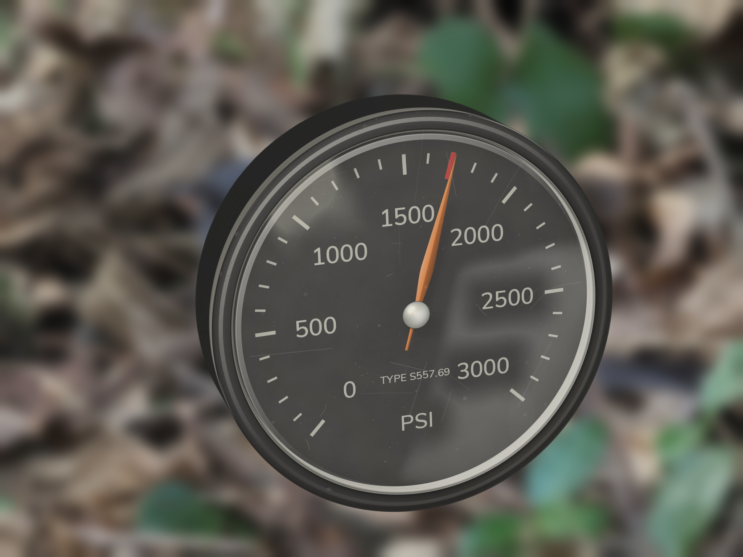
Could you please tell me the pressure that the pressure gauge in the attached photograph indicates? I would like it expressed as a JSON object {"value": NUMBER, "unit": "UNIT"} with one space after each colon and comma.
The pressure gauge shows {"value": 1700, "unit": "psi"}
